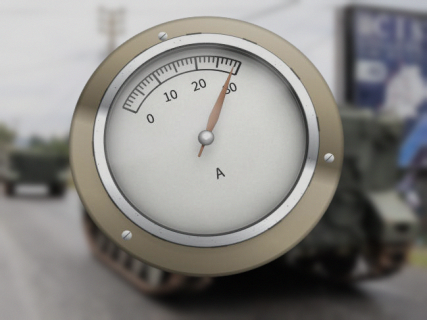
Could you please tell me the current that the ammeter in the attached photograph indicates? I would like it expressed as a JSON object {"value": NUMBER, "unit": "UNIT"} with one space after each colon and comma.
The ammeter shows {"value": 29, "unit": "A"}
